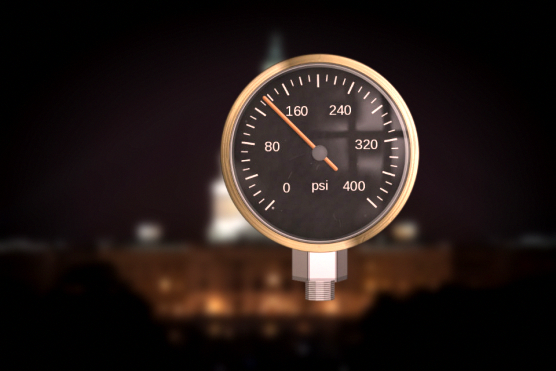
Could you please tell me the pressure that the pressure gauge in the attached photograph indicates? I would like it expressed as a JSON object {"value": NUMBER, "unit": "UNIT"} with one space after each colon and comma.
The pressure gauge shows {"value": 135, "unit": "psi"}
